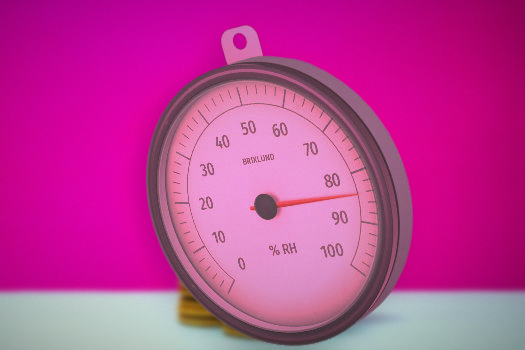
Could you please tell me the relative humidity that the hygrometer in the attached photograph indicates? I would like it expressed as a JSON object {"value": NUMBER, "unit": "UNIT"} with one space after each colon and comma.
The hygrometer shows {"value": 84, "unit": "%"}
